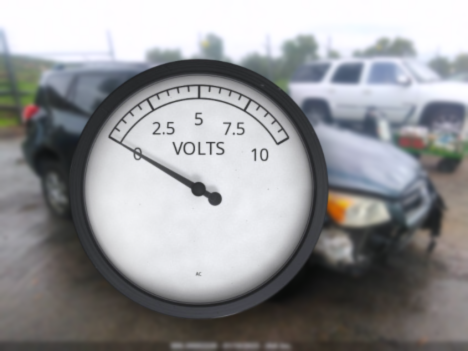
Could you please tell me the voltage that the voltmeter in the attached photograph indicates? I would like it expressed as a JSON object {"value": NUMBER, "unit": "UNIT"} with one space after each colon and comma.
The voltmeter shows {"value": 0, "unit": "V"}
